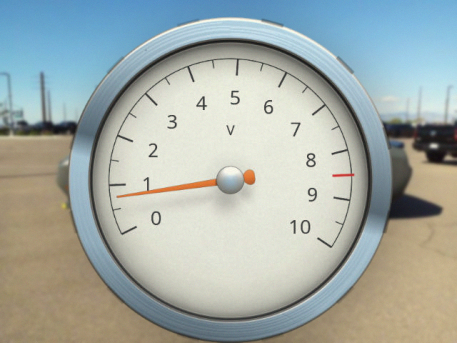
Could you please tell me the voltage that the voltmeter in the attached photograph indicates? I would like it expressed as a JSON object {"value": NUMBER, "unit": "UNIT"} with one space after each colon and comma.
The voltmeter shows {"value": 0.75, "unit": "V"}
